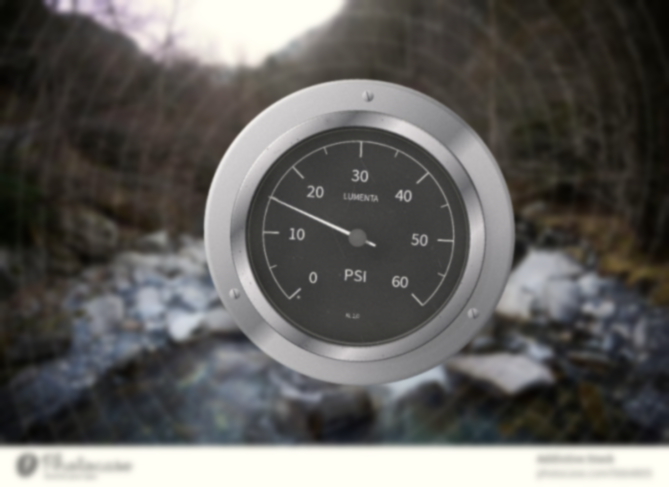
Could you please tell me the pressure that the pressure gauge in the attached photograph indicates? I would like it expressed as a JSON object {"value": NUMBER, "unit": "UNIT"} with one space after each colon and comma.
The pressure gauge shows {"value": 15, "unit": "psi"}
